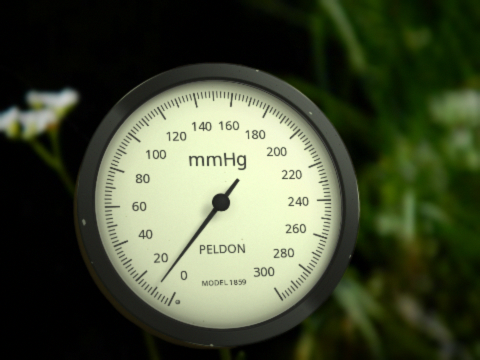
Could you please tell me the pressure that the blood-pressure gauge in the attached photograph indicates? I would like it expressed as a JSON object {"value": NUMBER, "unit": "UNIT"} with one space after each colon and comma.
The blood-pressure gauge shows {"value": 10, "unit": "mmHg"}
